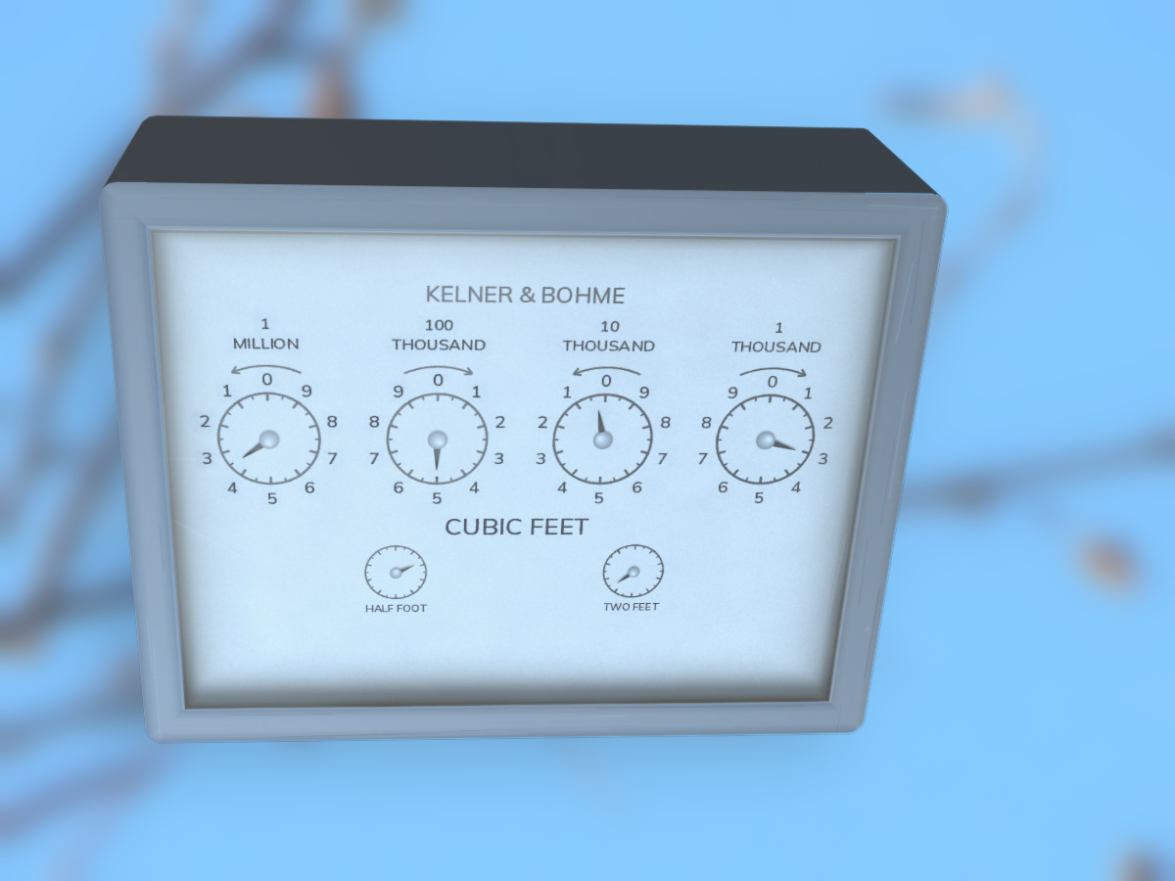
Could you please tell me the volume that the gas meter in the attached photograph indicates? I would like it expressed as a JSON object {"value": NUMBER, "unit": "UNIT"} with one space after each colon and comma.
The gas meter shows {"value": 350300, "unit": "ft³"}
